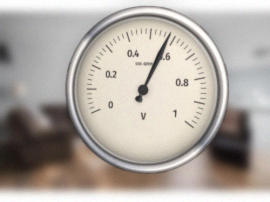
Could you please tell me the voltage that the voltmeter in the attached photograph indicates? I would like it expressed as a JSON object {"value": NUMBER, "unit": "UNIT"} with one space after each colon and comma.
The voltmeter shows {"value": 0.58, "unit": "V"}
